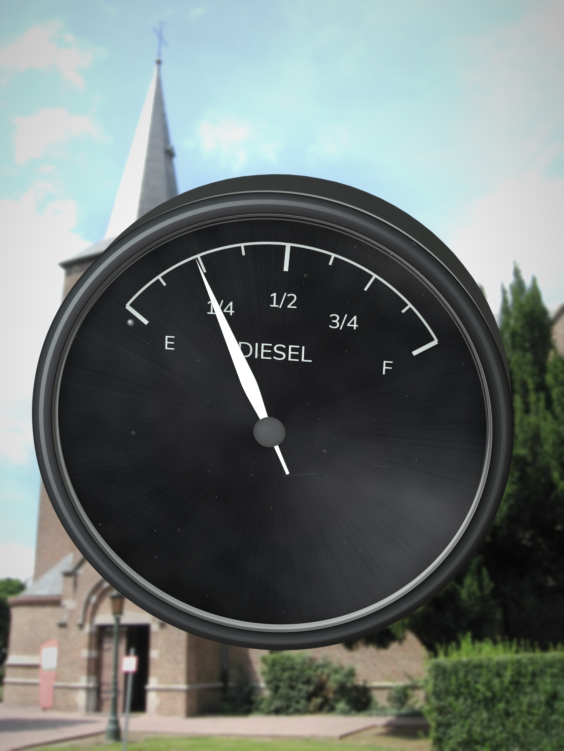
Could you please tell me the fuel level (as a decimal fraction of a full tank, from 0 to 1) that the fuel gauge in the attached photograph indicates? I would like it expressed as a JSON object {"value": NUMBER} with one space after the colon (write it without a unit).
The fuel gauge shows {"value": 0.25}
